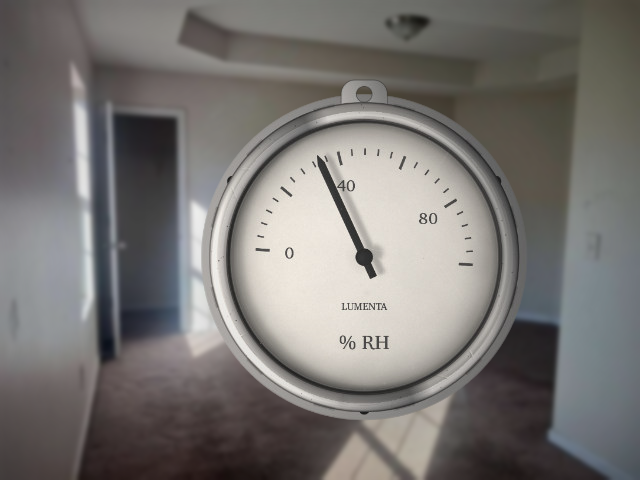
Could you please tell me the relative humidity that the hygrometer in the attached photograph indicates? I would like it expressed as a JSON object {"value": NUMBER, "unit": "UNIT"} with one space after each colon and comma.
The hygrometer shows {"value": 34, "unit": "%"}
